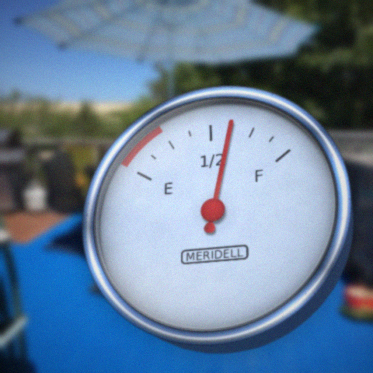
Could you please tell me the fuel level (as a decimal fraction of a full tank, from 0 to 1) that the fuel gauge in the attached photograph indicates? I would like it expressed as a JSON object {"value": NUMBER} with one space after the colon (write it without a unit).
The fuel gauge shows {"value": 0.625}
